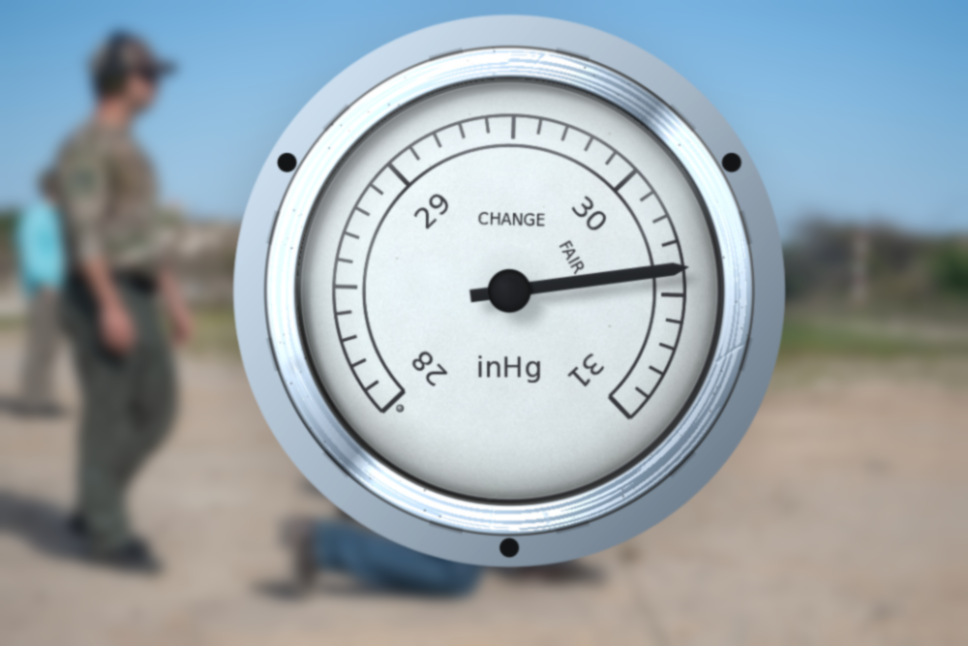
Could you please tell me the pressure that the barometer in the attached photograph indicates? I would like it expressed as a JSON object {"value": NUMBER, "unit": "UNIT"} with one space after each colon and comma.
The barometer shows {"value": 30.4, "unit": "inHg"}
